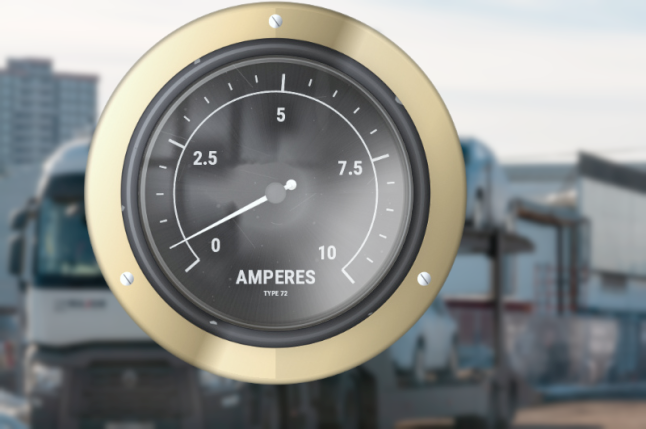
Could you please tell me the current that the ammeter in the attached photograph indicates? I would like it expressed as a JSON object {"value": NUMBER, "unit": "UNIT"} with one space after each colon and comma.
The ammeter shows {"value": 0.5, "unit": "A"}
